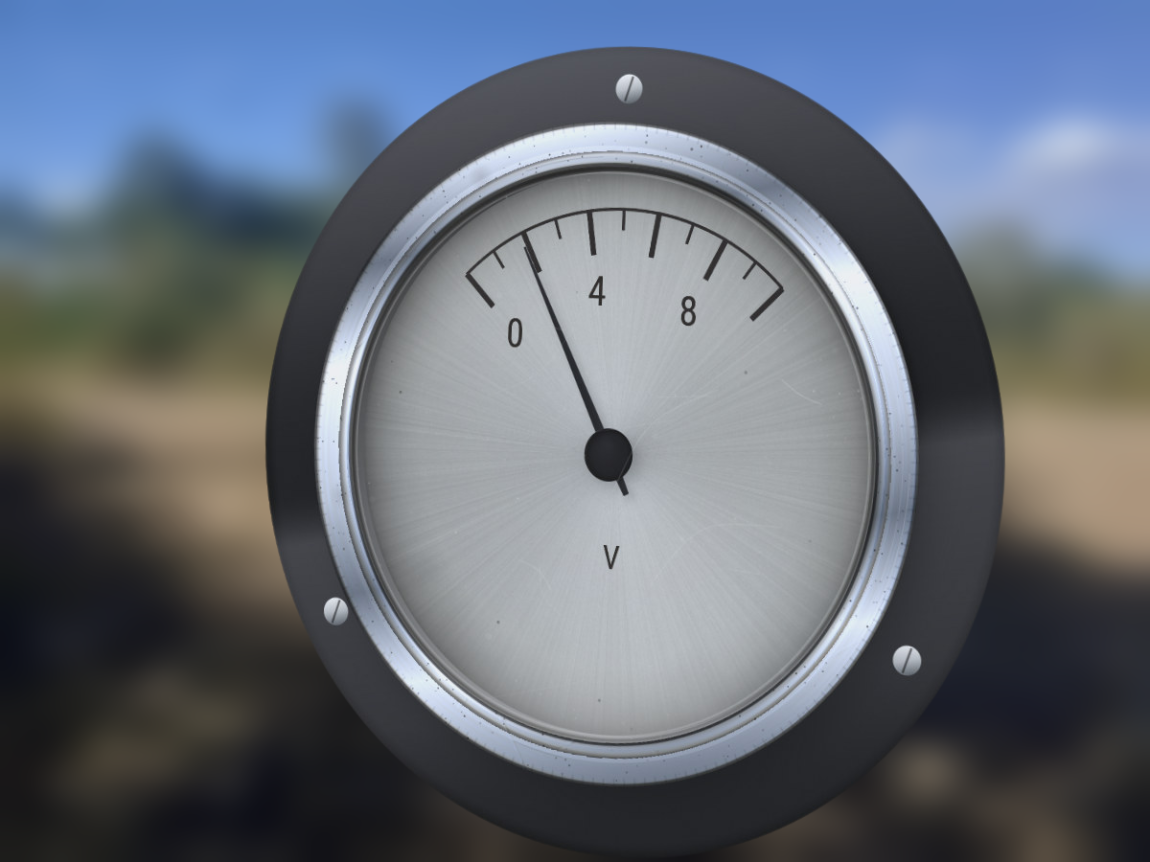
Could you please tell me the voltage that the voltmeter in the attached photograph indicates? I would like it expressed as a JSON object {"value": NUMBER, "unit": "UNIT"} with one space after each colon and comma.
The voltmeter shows {"value": 2, "unit": "V"}
